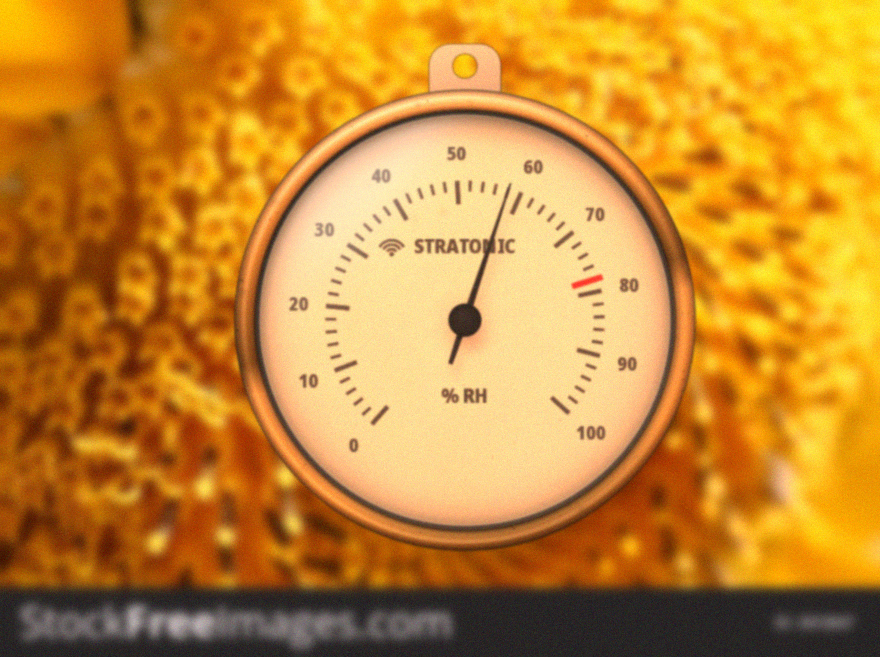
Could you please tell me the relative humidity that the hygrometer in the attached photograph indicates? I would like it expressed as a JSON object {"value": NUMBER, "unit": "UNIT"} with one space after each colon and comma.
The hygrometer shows {"value": 58, "unit": "%"}
